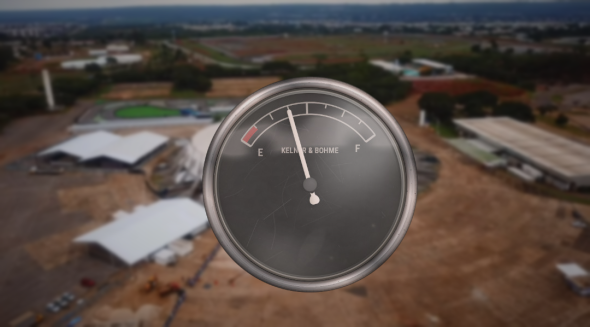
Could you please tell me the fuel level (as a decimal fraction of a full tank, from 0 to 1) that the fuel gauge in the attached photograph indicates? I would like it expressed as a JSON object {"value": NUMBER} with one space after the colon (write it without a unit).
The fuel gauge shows {"value": 0.375}
